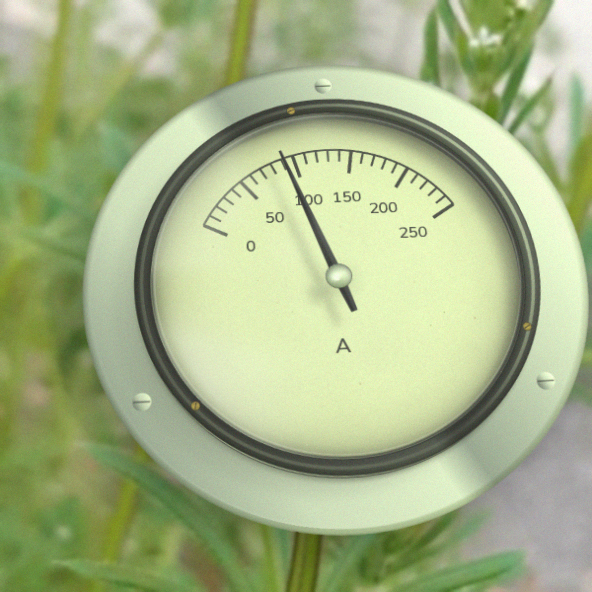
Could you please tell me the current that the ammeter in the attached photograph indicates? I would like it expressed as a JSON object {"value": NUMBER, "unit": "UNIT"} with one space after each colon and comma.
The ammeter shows {"value": 90, "unit": "A"}
